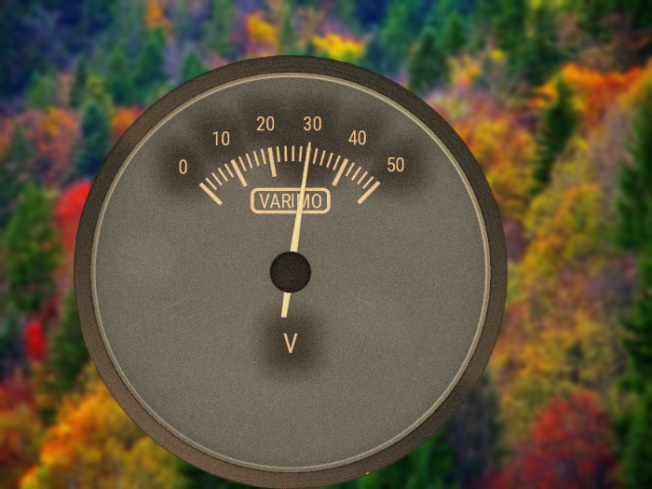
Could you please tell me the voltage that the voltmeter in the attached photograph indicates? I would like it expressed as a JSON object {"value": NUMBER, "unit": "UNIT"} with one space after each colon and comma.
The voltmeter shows {"value": 30, "unit": "V"}
